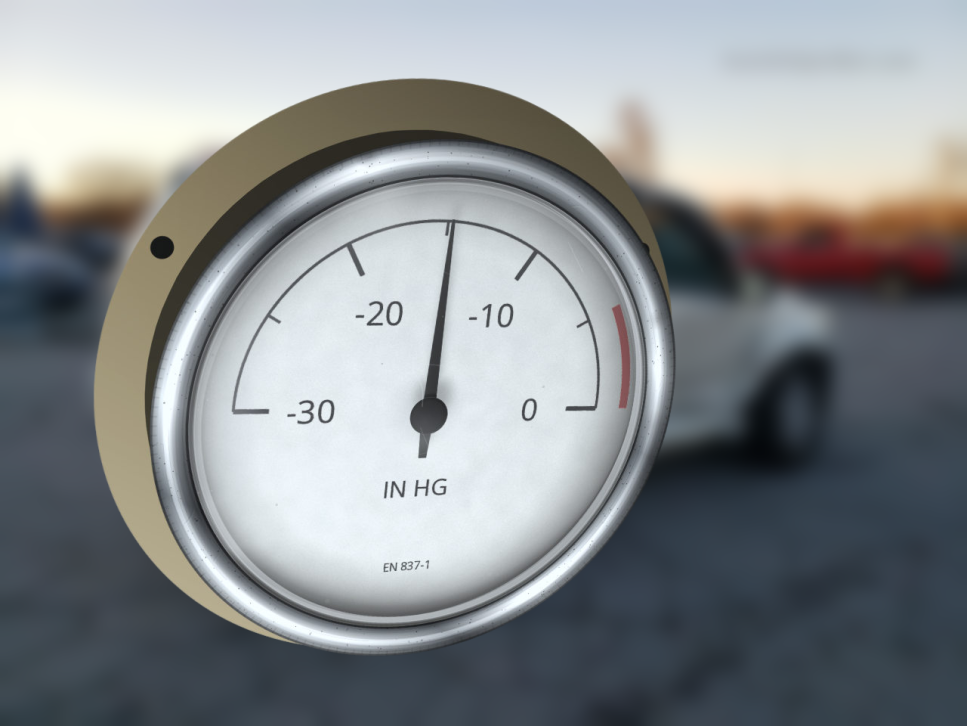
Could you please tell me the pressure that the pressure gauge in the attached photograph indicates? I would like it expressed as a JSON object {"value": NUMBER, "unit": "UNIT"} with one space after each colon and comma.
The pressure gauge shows {"value": -15, "unit": "inHg"}
